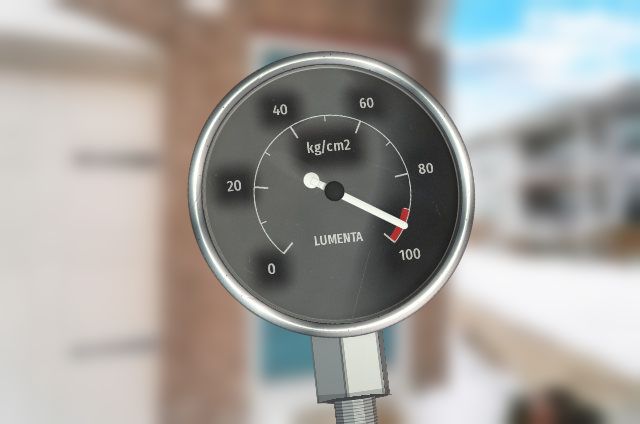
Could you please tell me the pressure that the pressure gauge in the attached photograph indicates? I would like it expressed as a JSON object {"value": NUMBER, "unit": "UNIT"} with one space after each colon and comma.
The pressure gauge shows {"value": 95, "unit": "kg/cm²"}
